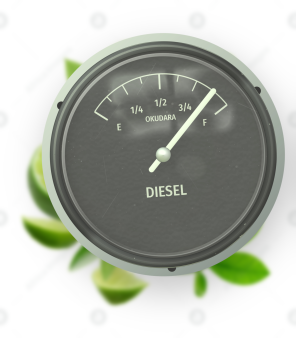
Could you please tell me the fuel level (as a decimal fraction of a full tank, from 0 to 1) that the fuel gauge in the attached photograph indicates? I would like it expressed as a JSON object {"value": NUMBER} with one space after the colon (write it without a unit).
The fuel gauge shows {"value": 0.875}
